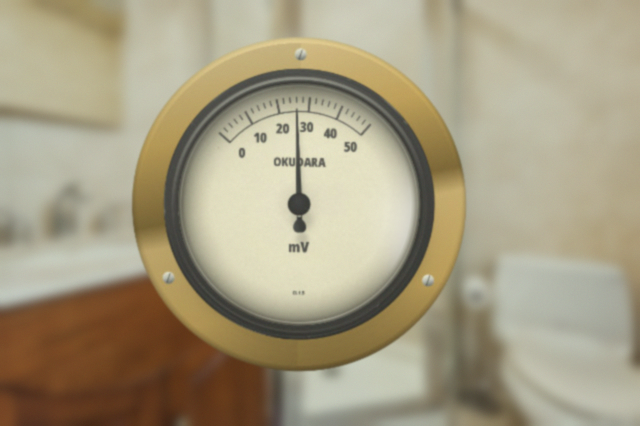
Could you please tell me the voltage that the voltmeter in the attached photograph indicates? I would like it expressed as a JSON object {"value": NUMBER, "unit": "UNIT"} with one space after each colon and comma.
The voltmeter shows {"value": 26, "unit": "mV"}
